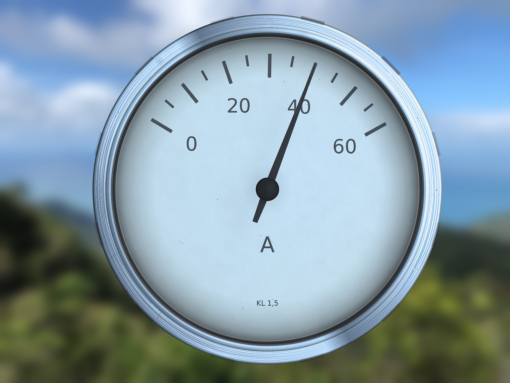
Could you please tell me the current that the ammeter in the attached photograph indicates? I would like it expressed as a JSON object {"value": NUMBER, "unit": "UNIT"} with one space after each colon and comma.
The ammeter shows {"value": 40, "unit": "A"}
